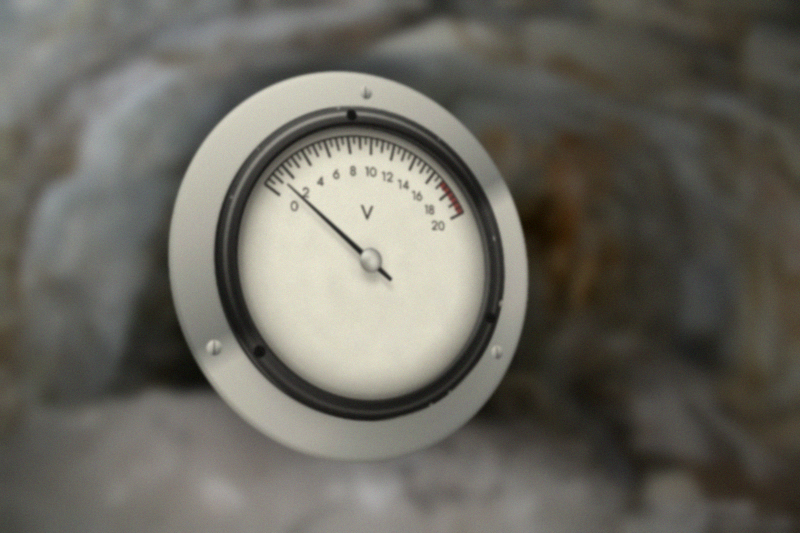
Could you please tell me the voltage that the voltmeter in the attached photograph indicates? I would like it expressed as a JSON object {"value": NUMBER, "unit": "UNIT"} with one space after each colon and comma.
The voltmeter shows {"value": 1, "unit": "V"}
